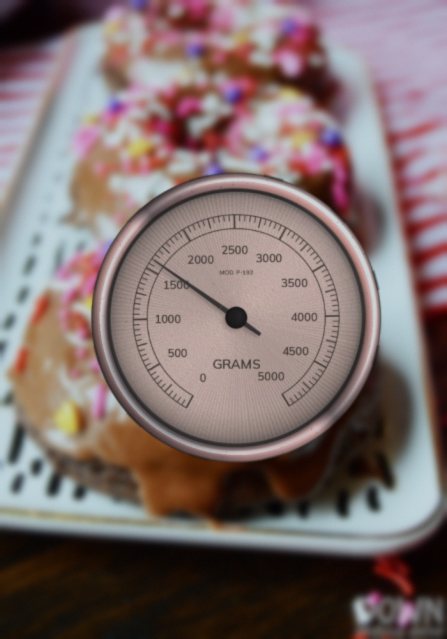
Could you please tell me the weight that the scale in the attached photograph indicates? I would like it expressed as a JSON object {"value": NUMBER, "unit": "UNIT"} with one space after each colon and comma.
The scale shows {"value": 1600, "unit": "g"}
